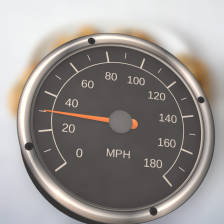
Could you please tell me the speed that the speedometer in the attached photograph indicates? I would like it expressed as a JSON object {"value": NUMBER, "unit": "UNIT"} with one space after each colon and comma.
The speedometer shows {"value": 30, "unit": "mph"}
